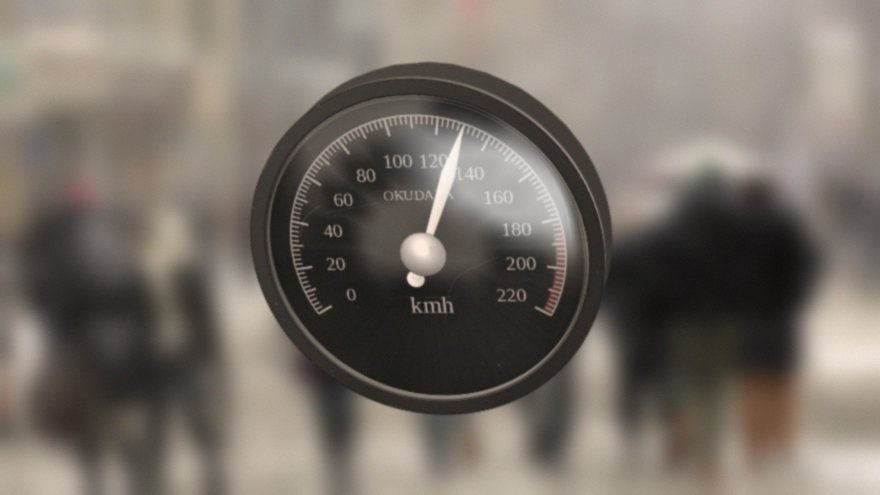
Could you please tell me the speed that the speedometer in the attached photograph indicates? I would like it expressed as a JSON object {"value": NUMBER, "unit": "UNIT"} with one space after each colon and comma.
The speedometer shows {"value": 130, "unit": "km/h"}
